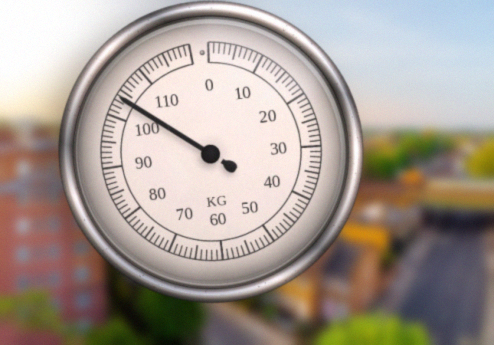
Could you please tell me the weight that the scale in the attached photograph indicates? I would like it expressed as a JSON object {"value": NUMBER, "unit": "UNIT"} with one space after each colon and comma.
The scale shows {"value": 104, "unit": "kg"}
